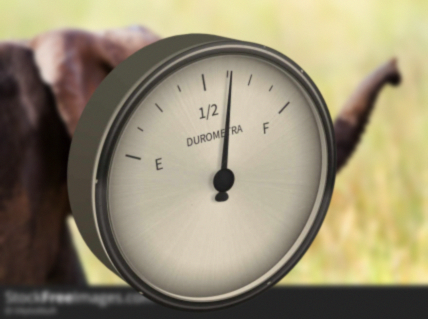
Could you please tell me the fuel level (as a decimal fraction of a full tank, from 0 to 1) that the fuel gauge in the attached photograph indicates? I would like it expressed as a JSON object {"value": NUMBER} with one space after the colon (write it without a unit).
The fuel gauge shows {"value": 0.625}
